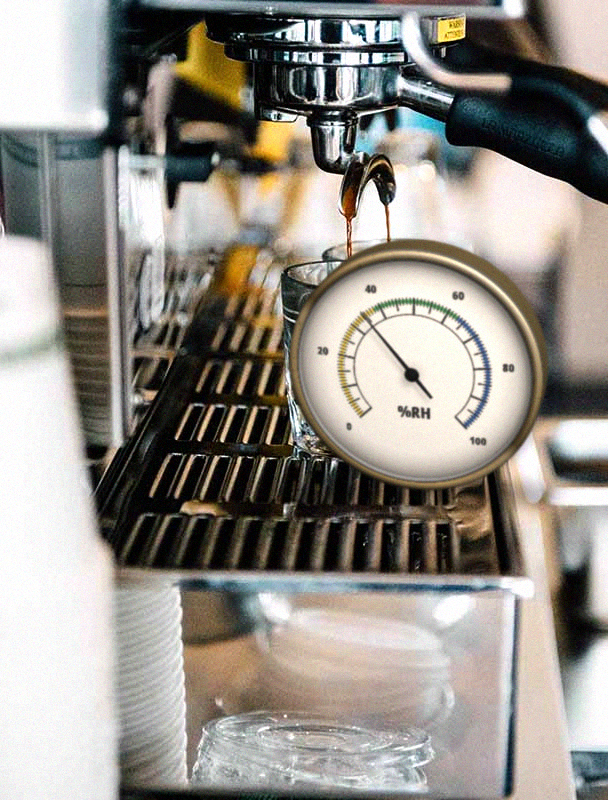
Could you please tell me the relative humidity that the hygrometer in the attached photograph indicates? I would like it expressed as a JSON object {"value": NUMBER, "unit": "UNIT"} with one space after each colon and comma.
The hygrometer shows {"value": 35, "unit": "%"}
